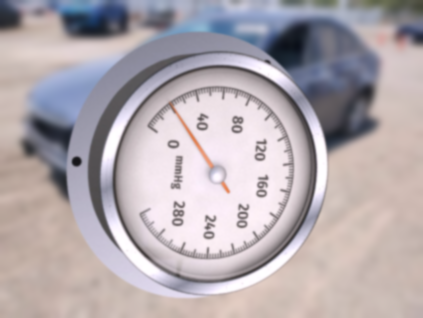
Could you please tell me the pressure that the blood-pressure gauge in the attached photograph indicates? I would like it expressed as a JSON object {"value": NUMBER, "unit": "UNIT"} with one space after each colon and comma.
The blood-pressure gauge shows {"value": 20, "unit": "mmHg"}
